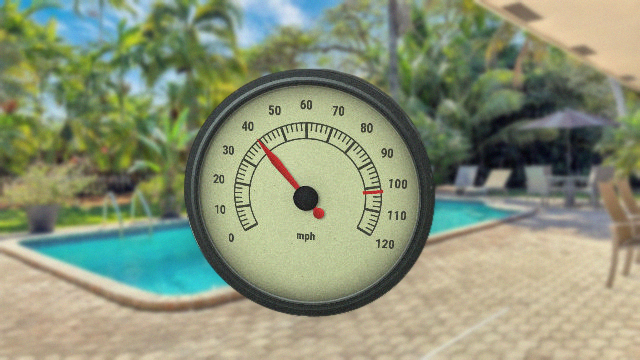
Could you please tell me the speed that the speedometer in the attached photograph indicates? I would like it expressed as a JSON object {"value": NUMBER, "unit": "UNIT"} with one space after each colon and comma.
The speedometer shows {"value": 40, "unit": "mph"}
